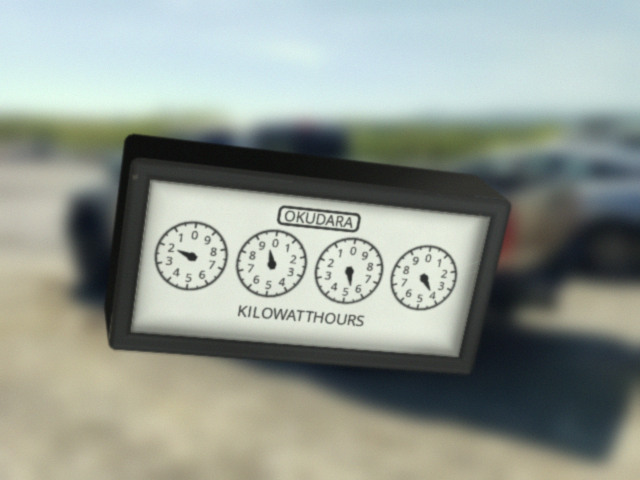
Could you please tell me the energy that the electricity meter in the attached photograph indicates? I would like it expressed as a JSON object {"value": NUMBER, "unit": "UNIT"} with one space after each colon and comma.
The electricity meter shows {"value": 1954, "unit": "kWh"}
